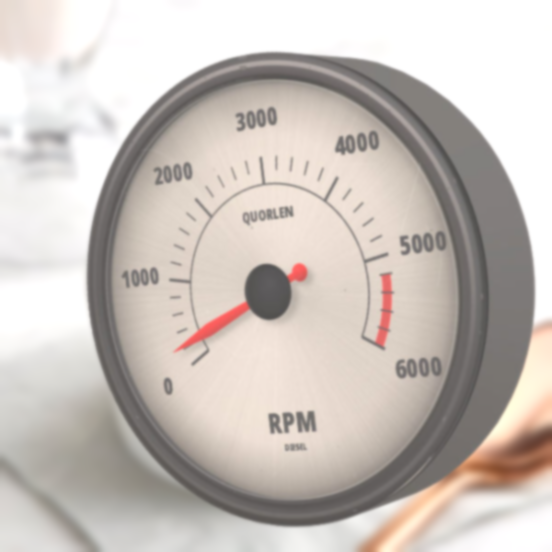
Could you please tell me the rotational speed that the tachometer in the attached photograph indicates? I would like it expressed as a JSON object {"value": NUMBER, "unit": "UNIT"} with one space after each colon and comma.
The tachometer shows {"value": 200, "unit": "rpm"}
